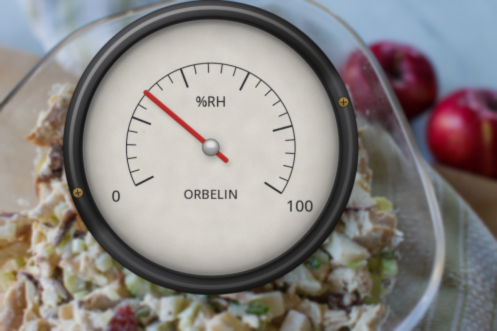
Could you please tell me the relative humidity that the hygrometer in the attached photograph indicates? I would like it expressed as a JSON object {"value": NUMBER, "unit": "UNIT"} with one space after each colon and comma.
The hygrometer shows {"value": 28, "unit": "%"}
